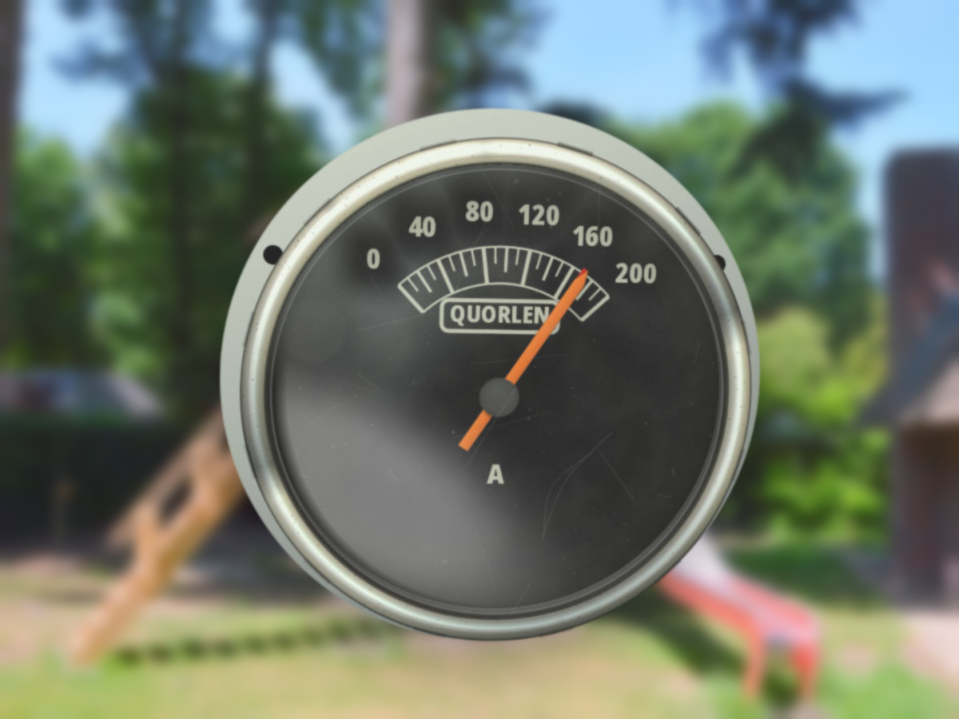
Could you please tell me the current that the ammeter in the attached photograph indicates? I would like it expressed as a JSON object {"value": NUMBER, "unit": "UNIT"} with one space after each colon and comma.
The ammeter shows {"value": 170, "unit": "A"}
